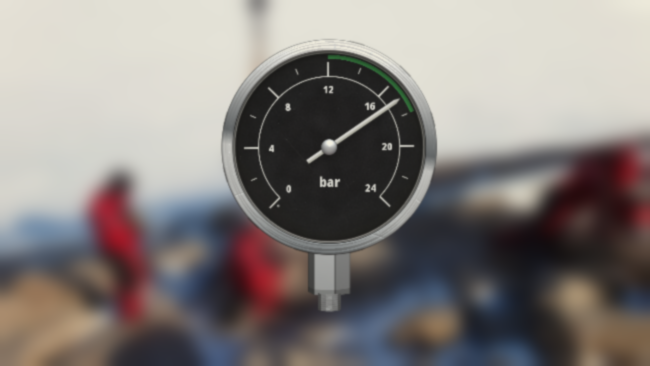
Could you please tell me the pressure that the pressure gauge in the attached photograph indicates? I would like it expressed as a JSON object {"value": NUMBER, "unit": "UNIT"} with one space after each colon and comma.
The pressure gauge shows {"value": 17, "unit": "bar"}
